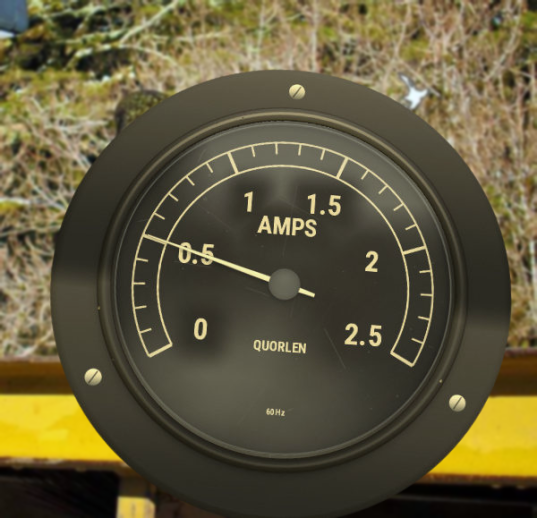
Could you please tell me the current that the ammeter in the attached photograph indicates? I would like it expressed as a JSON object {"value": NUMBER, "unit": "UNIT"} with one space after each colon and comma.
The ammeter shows {"value": 0.5, "unit": "A"}
